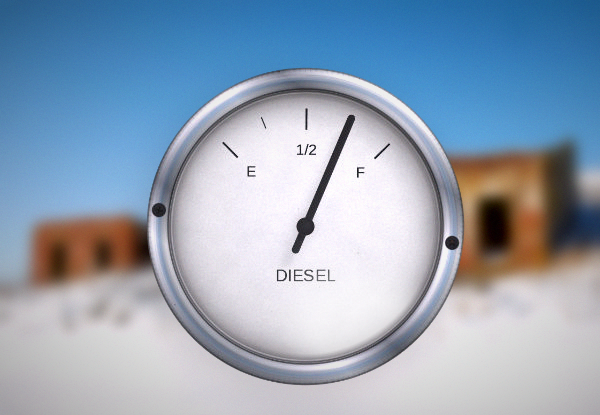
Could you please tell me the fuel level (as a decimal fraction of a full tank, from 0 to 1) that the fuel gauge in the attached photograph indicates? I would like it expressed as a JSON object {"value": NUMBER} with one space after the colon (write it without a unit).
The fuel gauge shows {"value": 0.75}
